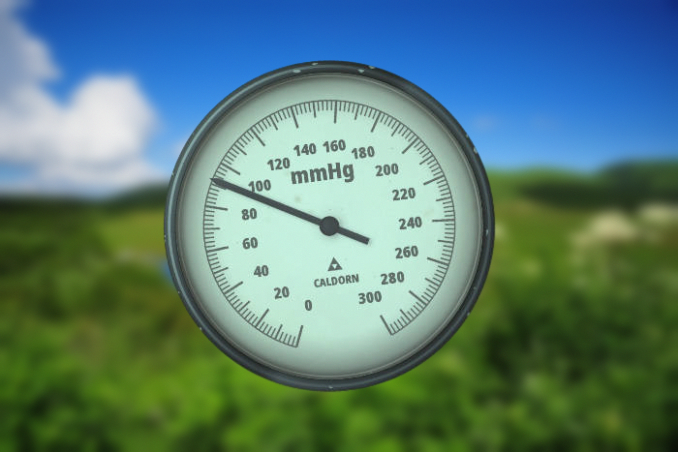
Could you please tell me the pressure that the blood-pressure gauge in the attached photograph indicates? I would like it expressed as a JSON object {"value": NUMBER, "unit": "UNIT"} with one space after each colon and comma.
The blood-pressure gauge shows {"value": 92, "unit": "mmHg"}
